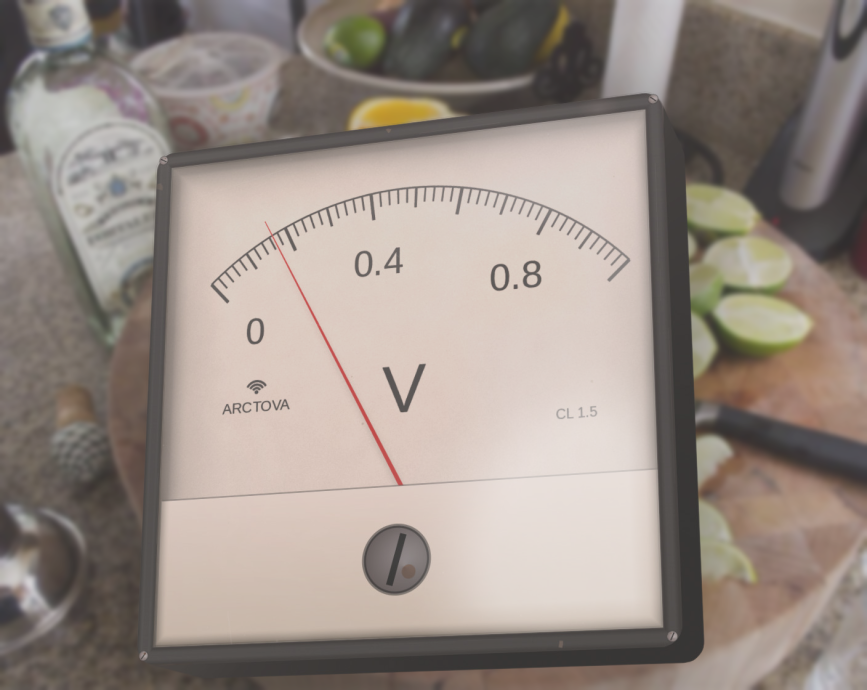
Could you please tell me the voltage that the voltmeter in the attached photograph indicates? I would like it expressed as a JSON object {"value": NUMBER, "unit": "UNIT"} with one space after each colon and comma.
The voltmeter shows {"value": 0.17, "unit": "V"}
